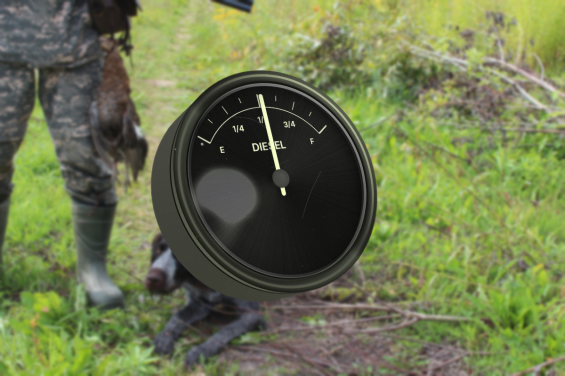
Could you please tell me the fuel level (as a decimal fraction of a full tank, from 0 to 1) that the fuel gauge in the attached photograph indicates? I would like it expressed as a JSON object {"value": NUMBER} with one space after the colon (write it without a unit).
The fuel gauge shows {"value": 0.5}
